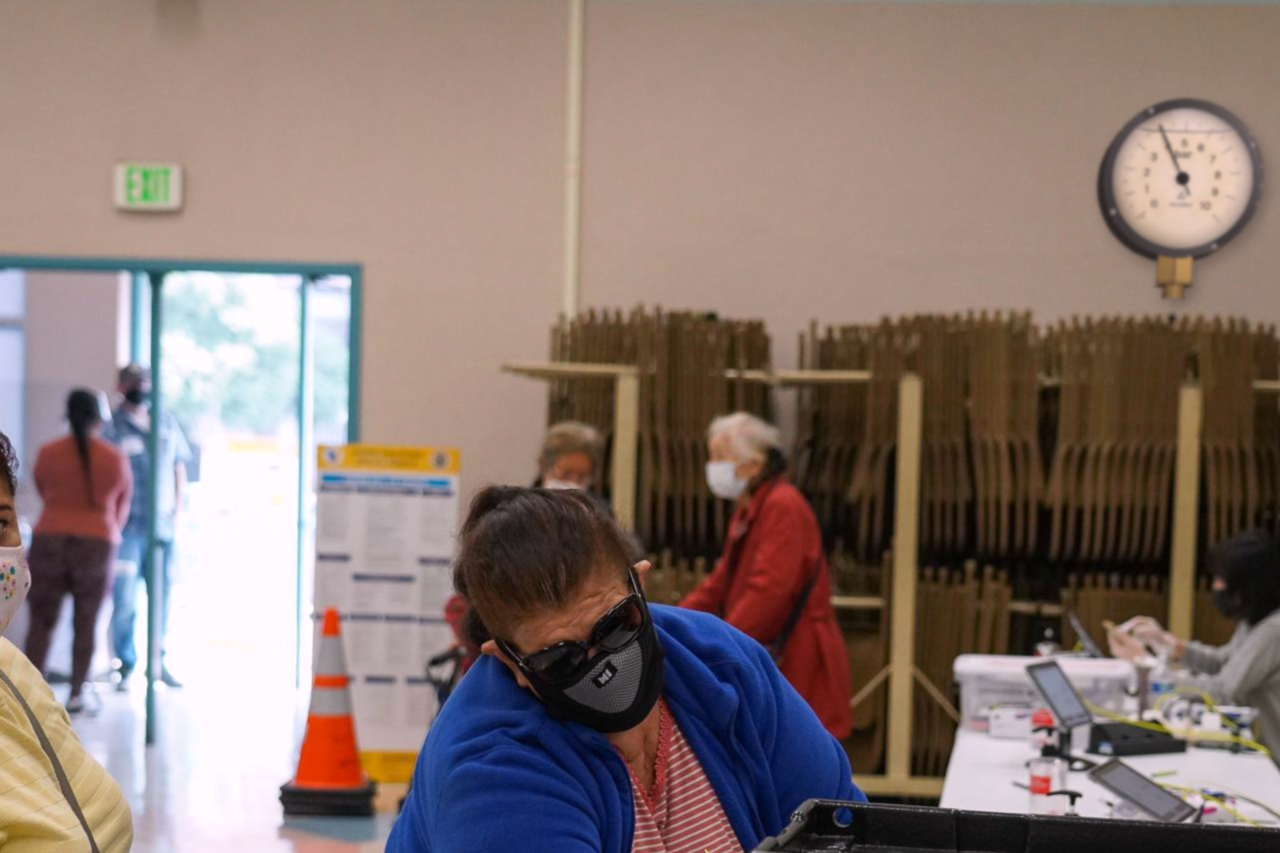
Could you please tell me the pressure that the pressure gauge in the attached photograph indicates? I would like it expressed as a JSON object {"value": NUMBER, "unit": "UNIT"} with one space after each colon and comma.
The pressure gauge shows {"value": 4, "unit": "bar"}
